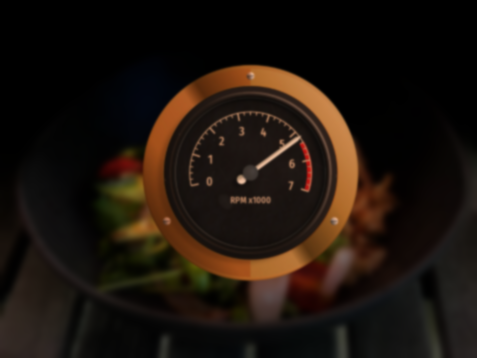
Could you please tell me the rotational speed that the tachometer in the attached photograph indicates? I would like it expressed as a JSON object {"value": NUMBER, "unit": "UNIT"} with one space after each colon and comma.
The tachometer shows {"value": 5200, "unit": "rpm"}
